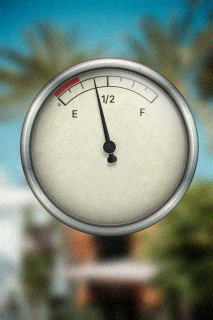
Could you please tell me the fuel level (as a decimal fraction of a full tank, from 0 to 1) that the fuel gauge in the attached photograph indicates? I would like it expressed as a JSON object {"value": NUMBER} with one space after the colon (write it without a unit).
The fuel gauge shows {"value": 0.375}
